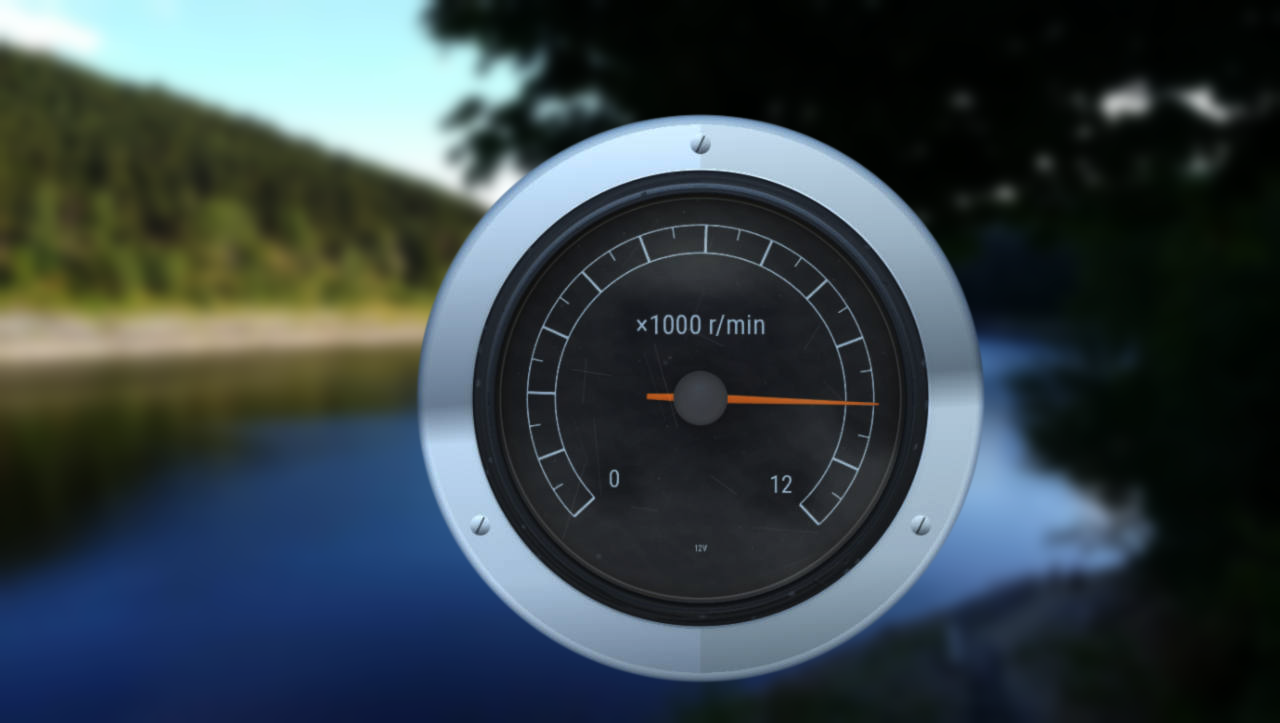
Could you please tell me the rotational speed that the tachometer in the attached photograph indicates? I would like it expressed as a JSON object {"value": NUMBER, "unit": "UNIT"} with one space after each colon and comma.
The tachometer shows {"value": 10000, "unit": "rpm"}
